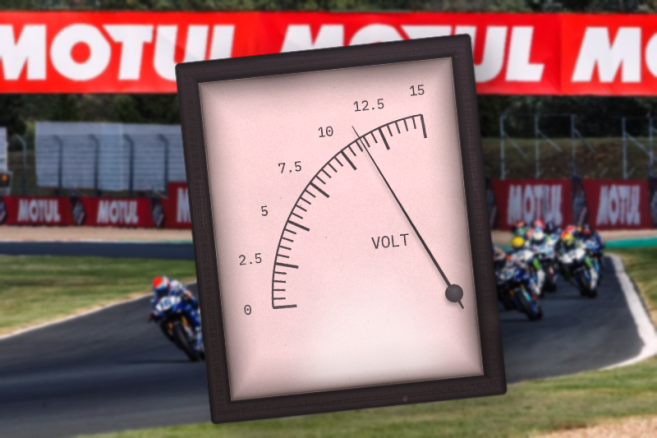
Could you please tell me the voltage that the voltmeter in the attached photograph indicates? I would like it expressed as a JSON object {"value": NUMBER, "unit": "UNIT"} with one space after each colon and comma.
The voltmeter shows {"value": 11.25, "unit": "V"}
